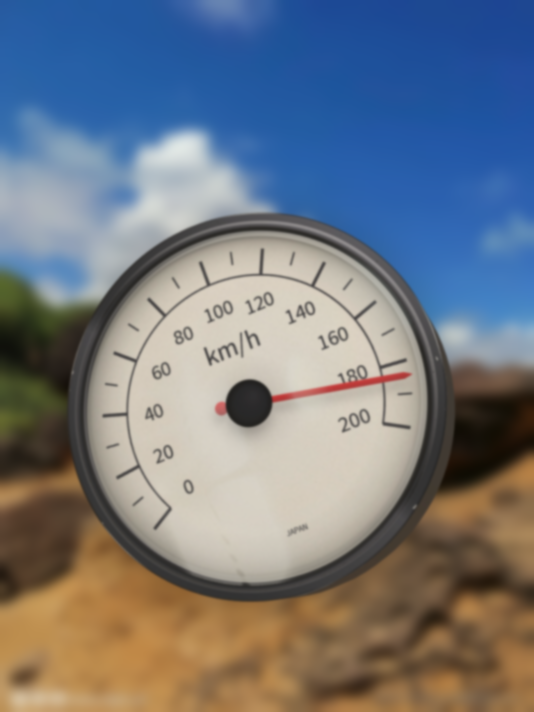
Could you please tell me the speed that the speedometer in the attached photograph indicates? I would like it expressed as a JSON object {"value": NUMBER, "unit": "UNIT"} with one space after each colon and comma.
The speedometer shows {"value": 185, "unit": "km/h"}
